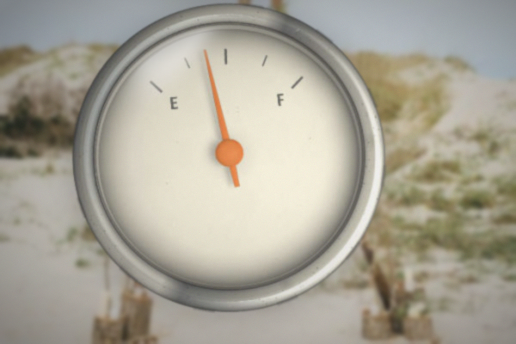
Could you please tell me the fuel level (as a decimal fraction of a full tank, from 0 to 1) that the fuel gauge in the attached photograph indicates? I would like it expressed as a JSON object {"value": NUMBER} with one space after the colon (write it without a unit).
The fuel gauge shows {"value": 0.375}
